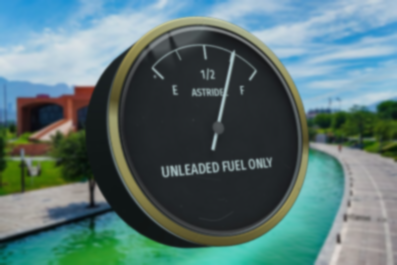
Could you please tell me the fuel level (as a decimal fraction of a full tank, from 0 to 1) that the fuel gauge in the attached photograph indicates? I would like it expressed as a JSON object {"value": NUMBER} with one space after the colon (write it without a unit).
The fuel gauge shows {"value": 0.75}
